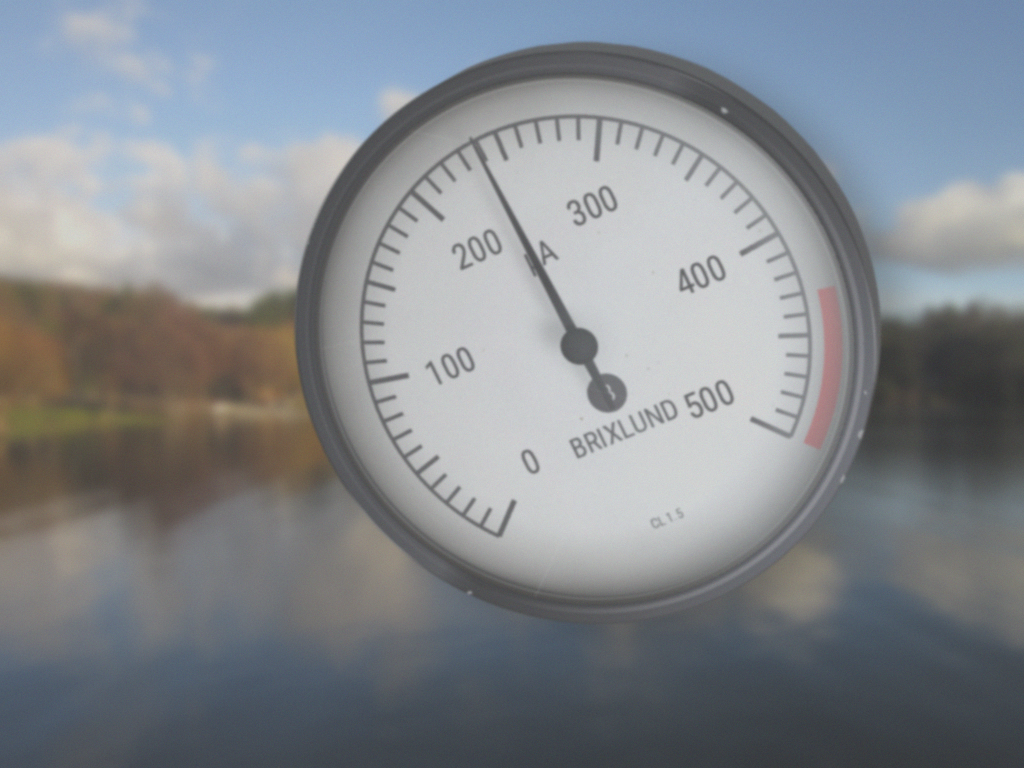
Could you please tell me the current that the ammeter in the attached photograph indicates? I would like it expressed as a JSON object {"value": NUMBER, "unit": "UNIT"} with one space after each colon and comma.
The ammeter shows {"value": 240, "unit": "µA"}
